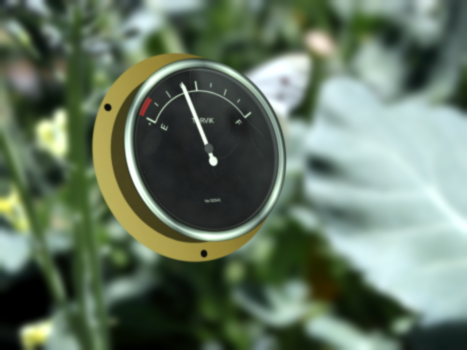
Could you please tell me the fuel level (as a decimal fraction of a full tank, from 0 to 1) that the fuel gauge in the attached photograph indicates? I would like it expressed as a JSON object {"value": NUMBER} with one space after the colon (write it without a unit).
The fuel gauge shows {"value": 0.375}
